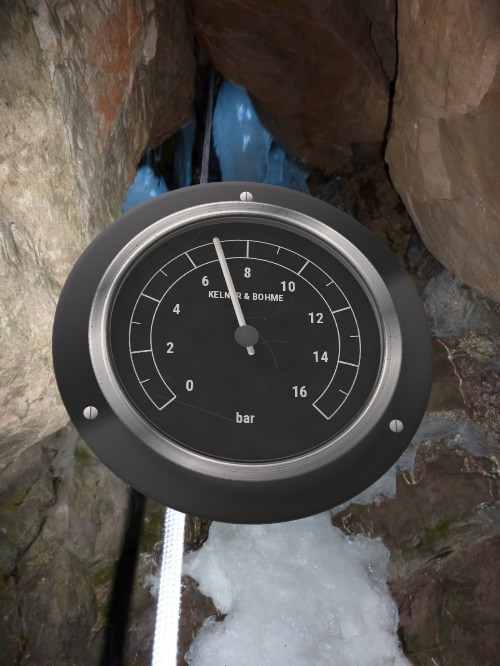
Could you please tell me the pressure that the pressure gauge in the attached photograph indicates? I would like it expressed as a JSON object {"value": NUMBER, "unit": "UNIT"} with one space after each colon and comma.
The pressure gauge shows {"value": 7, "unit": "bar"}
